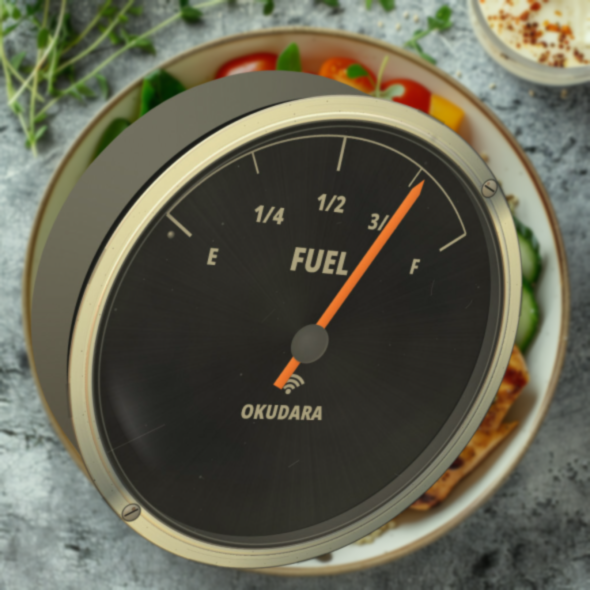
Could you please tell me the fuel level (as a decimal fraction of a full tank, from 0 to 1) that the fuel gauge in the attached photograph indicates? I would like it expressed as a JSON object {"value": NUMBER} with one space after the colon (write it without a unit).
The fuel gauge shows {"value": 0.75}
